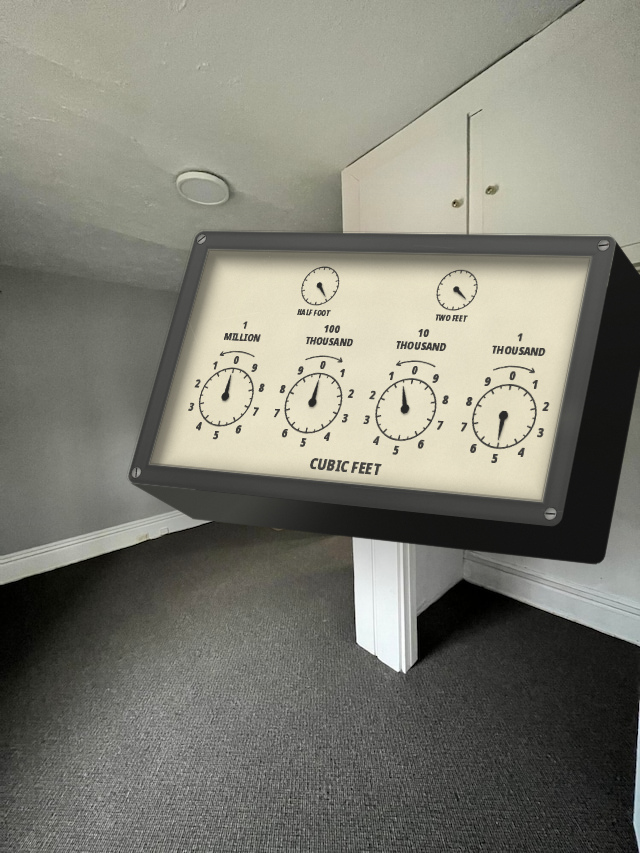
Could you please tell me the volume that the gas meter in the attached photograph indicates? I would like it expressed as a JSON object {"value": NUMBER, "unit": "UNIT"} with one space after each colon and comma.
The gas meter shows {"value": 500, "unit": "ft³"}
